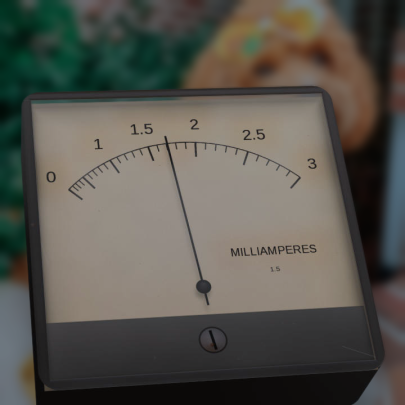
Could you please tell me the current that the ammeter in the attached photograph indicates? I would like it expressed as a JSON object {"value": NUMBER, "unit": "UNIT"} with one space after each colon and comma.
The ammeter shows {"value": 1.7, "unit": "mA"}
